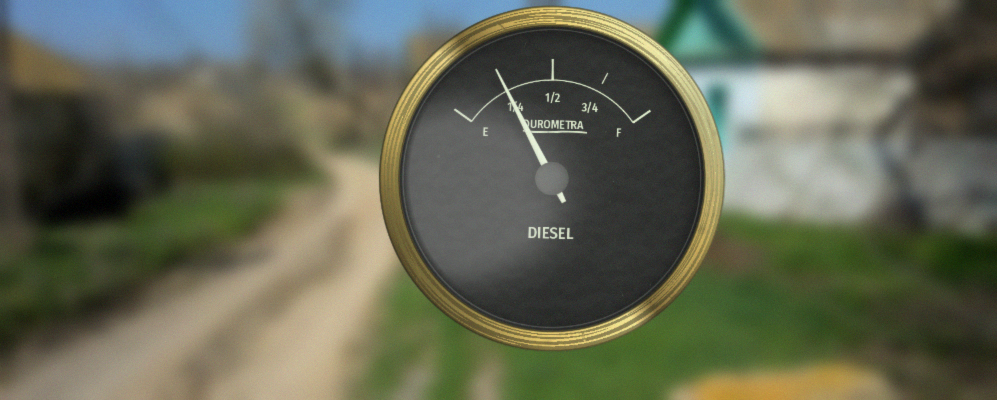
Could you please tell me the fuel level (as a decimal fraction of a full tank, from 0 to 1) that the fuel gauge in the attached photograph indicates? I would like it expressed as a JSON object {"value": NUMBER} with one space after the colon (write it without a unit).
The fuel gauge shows {"value": 0.25}
